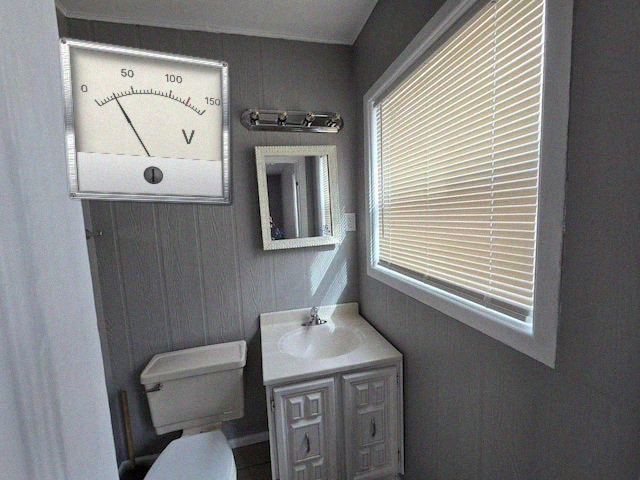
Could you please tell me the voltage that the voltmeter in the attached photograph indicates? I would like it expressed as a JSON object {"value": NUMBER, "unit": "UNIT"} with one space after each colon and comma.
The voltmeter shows {"value": 25, "unit": "V"}
